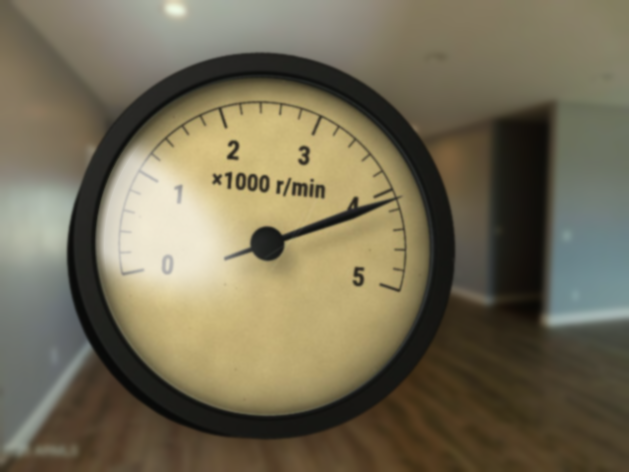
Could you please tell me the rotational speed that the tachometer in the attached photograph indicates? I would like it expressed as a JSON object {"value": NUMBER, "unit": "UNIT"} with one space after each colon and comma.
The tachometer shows {"value": 4100, "unit": "rpm"}
